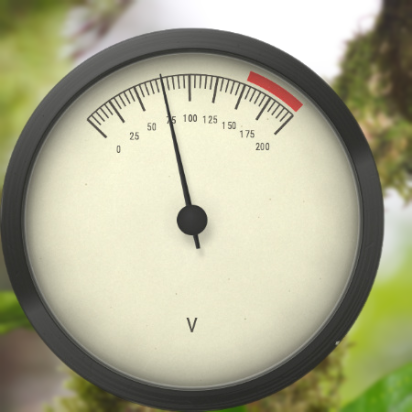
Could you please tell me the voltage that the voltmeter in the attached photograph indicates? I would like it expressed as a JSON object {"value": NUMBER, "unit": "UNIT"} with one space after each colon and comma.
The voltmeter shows {"value": 75, "unit": "V"}
